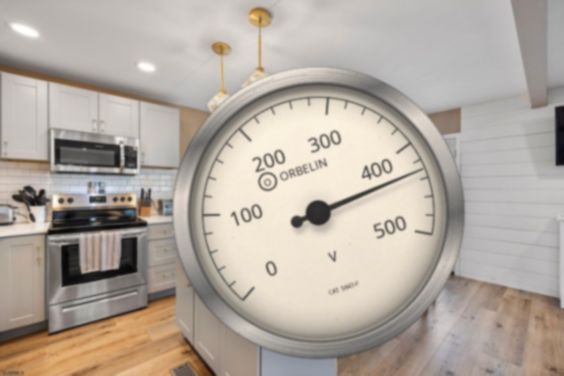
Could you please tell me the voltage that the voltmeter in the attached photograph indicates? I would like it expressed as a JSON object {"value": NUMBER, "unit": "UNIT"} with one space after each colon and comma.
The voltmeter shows {"value": 430, "unit": "V"}
